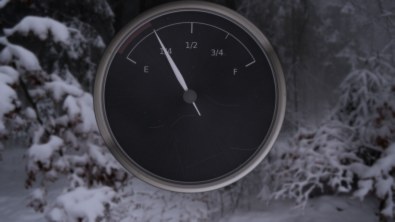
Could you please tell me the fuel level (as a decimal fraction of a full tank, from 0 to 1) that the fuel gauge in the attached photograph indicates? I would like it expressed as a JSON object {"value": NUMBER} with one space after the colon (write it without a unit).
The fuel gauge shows {"value": 0.25}
